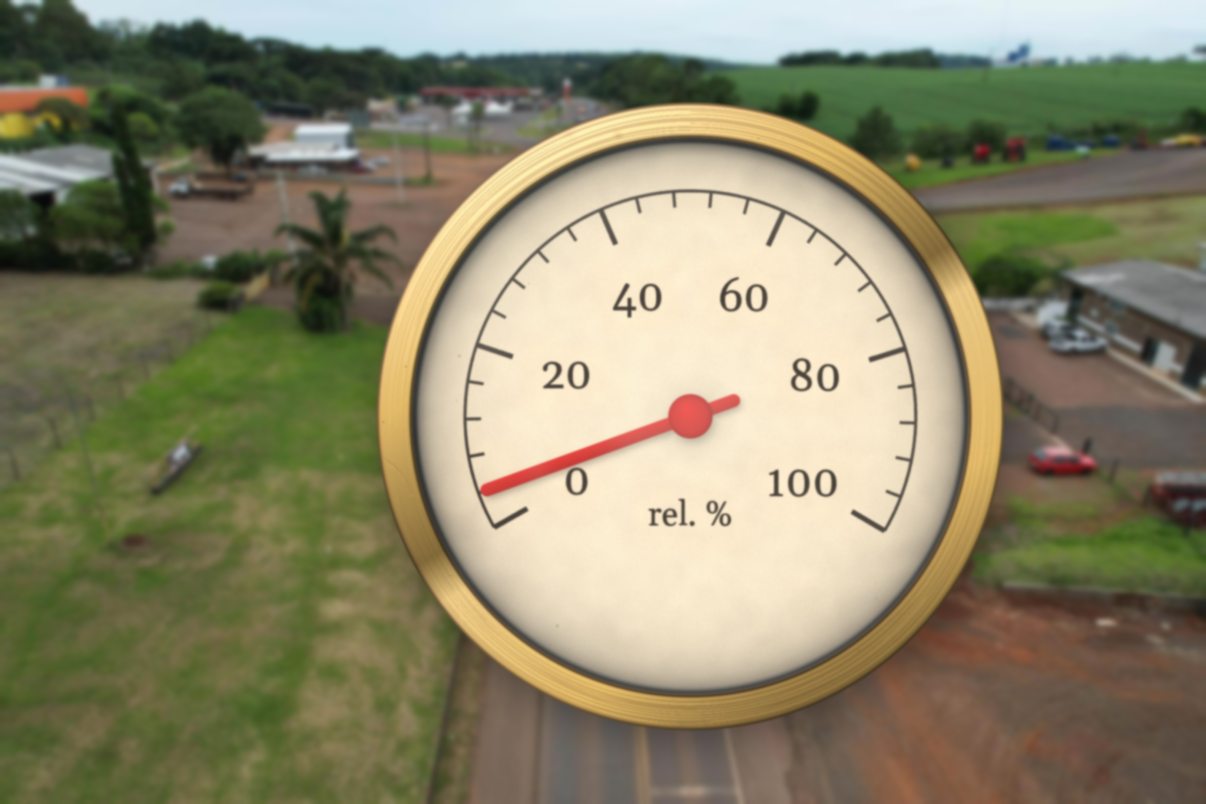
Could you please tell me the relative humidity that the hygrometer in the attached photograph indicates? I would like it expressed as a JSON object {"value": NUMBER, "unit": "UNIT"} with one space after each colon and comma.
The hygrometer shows {"value": 4, "unit": "%"}
